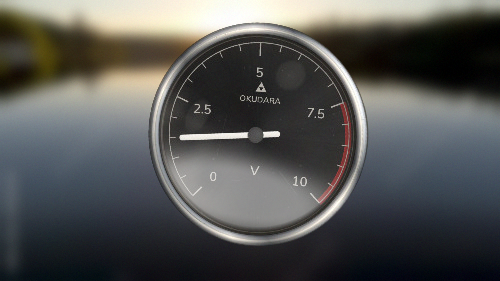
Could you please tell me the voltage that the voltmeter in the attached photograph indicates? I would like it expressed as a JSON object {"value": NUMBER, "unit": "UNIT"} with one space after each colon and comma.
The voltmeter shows {"value": 1.5, "unit": "V"}
